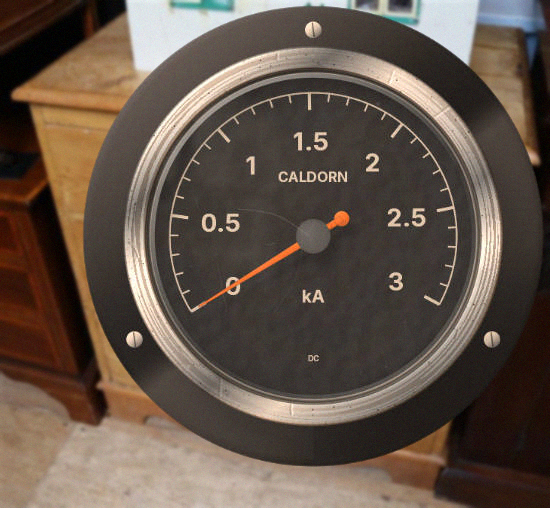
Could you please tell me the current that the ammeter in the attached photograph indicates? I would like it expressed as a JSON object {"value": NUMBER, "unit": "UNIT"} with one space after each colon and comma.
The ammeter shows {"value": 0, "unit": "kA"}
